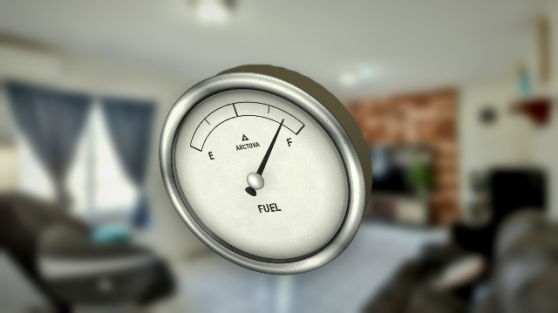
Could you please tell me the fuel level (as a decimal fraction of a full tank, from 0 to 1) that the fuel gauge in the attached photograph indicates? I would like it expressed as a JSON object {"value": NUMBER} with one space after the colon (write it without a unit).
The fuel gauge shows {"value": 0.875}
